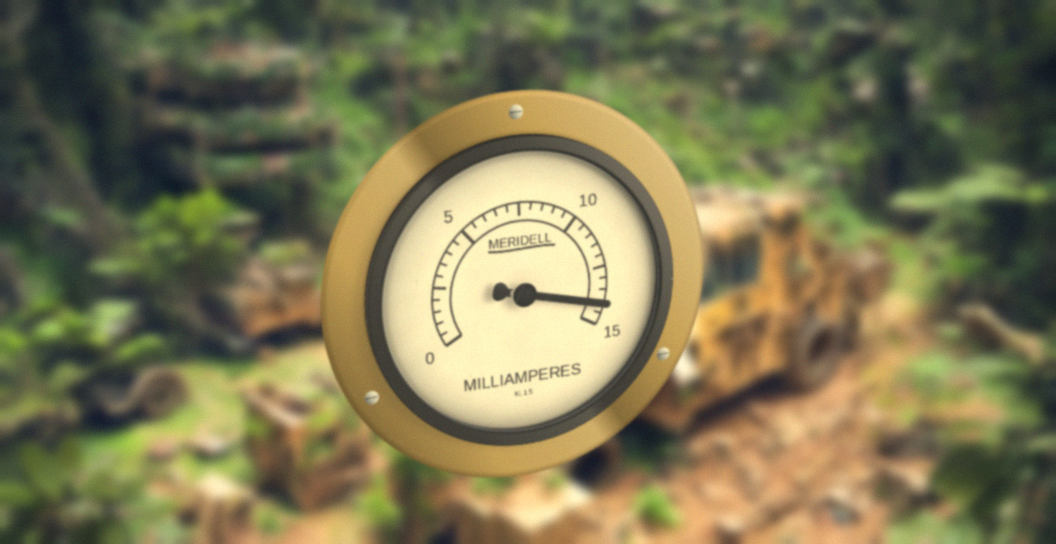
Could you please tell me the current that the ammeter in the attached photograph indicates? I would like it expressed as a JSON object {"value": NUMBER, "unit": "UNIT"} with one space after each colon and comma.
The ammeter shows {"value": 14, "unit": "mA"}
